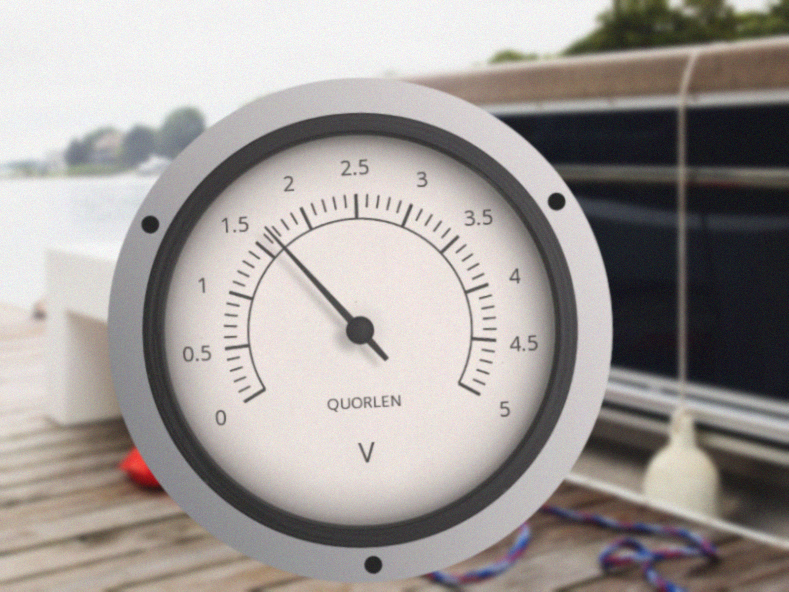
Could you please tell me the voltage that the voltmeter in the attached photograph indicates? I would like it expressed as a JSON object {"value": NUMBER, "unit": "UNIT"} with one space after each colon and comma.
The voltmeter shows {"value": 1.65, "unit": "V"}
